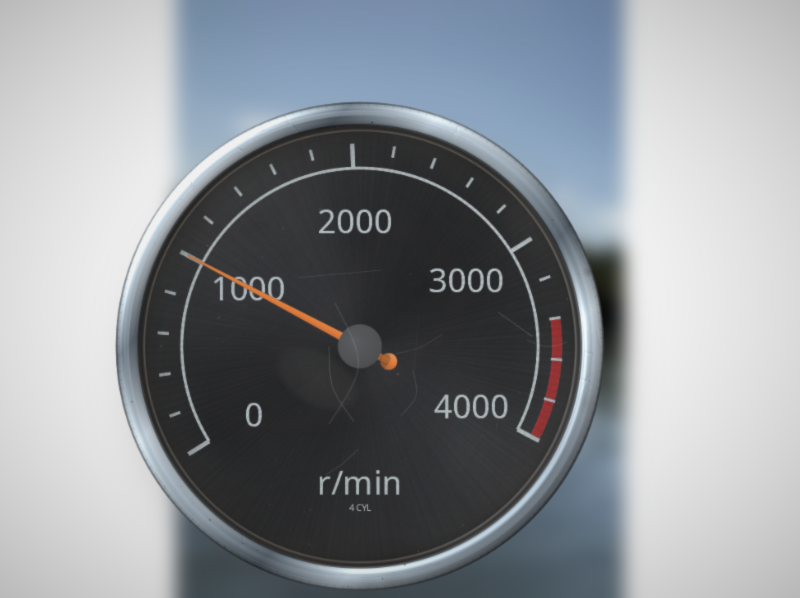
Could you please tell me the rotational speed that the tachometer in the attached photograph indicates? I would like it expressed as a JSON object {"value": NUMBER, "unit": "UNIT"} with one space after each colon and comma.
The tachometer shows {"value": 1000, "unit": "rpm"}
